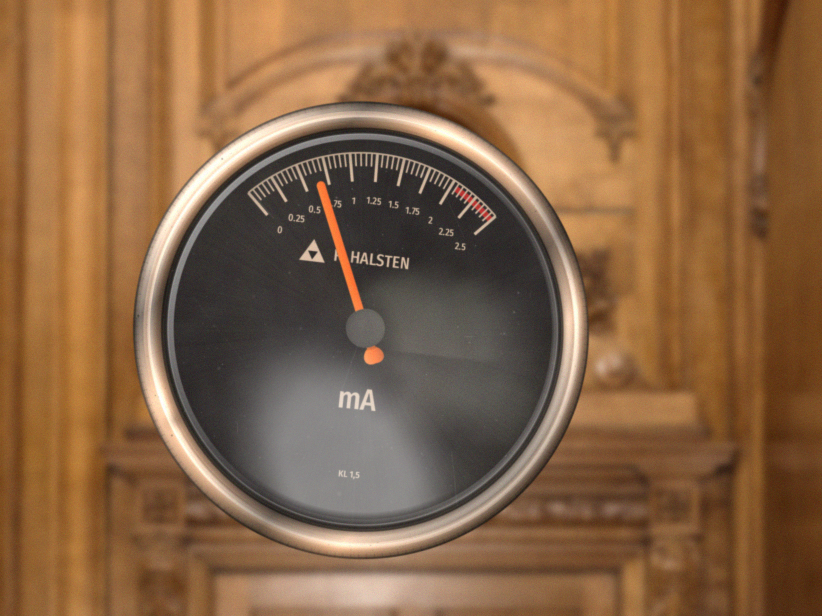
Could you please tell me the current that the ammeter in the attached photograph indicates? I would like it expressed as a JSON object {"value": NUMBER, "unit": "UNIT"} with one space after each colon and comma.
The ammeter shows {"value": 0.65, "unit": "mA"}
